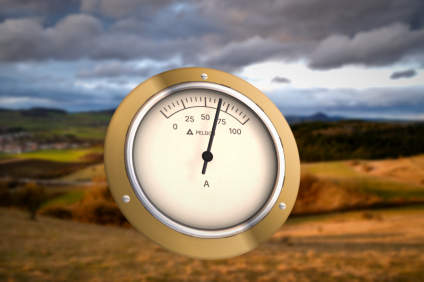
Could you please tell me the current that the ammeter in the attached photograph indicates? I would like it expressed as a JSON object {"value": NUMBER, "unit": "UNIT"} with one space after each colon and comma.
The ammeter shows {"value": 65, "unit": "A"}
